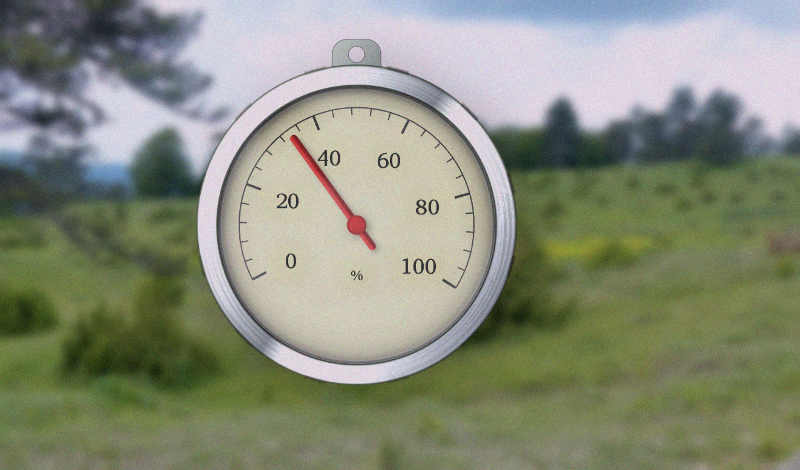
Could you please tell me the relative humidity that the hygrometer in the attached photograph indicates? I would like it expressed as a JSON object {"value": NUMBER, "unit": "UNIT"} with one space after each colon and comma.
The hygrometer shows {"value": 34, "unit": "%"}
